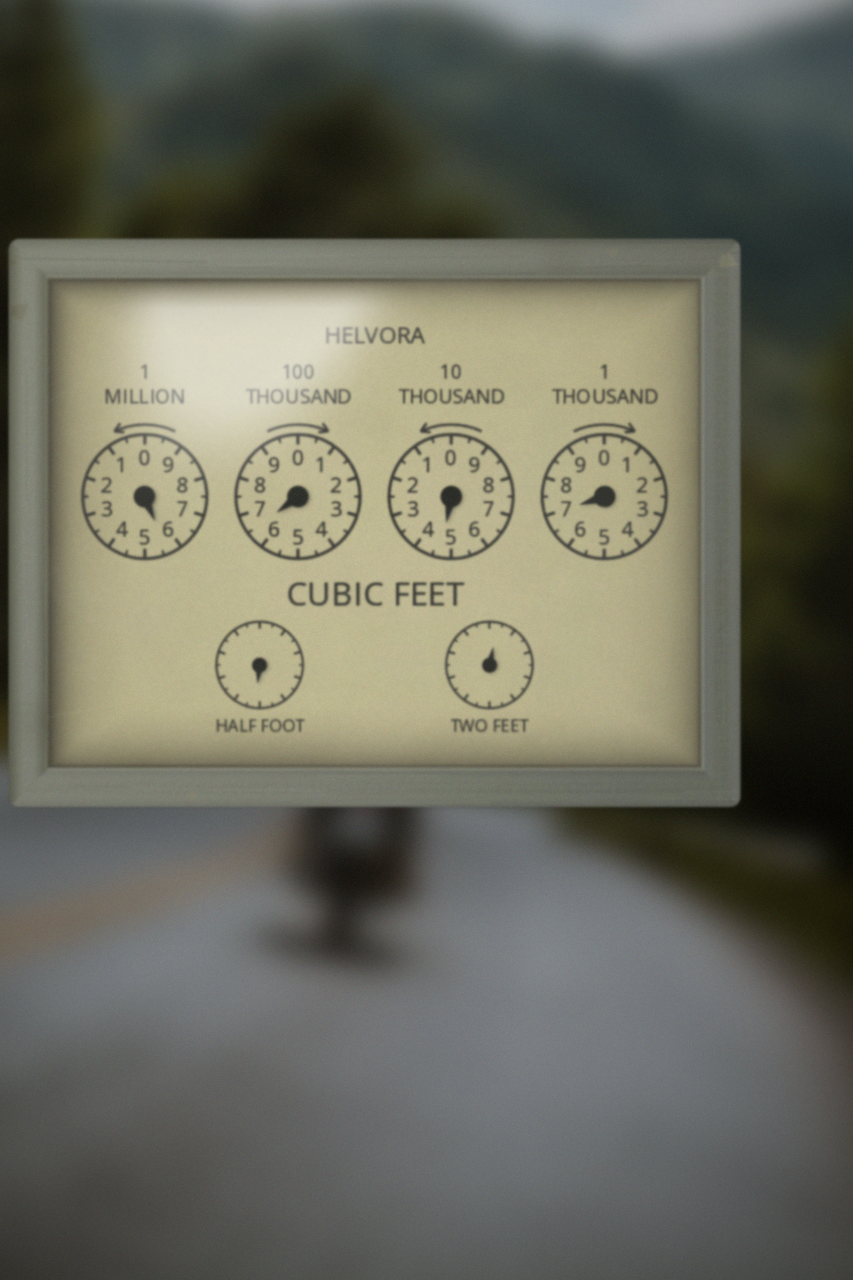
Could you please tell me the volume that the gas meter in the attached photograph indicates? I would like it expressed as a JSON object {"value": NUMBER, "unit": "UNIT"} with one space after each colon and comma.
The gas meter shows {"value": 564700, "unit": "ft³"}
